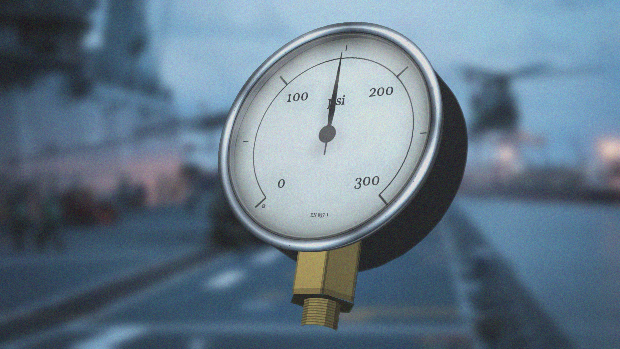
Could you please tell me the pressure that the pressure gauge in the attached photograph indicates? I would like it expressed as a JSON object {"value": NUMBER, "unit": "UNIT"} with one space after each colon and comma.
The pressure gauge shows {"value": 150, "unit": "psi"}
